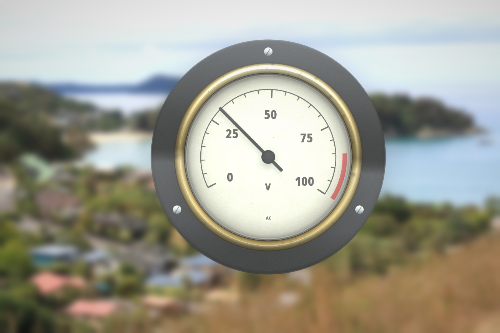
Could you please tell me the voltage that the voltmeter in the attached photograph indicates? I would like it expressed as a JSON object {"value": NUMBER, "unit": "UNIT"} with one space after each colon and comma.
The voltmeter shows {"value": 30, "unit": "V"}
